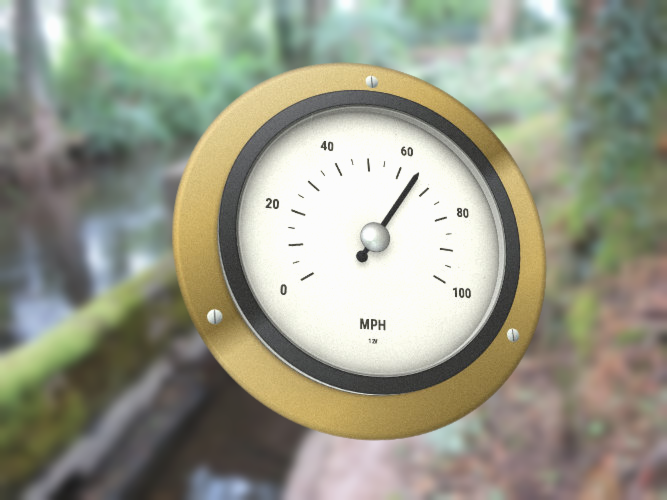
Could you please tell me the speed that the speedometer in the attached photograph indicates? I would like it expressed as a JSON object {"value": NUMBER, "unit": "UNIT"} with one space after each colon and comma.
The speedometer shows {"value": 65, "unit": "mph"}
